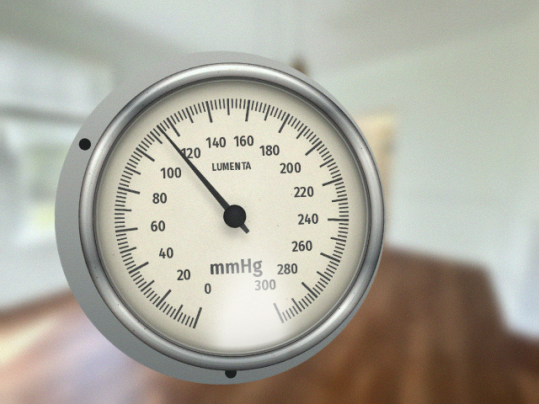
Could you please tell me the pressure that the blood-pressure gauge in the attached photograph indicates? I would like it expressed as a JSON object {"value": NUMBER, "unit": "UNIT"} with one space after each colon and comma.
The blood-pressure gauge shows {"value": 114, "unit": "mmHg"}
